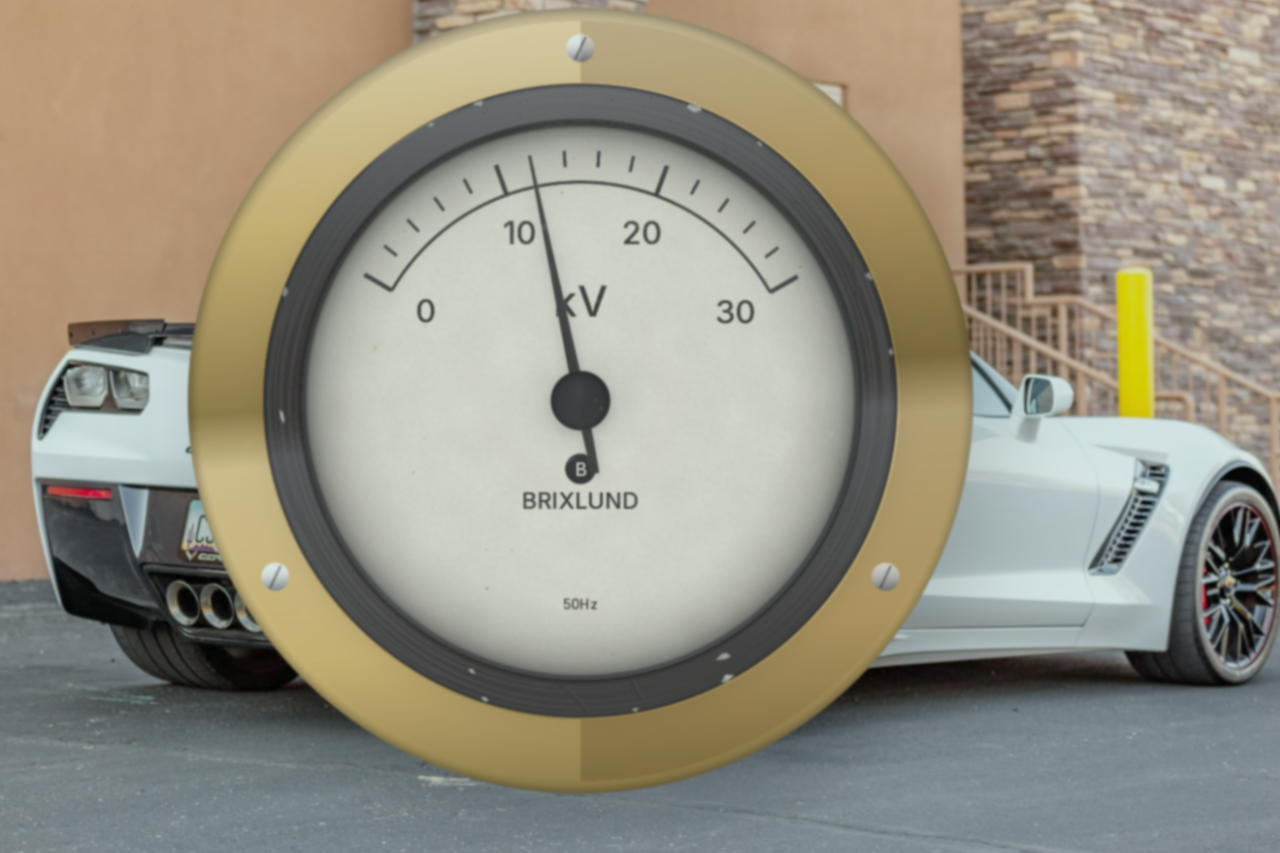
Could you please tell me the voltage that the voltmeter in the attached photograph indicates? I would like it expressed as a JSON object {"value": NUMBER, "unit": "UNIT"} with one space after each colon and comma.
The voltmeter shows {"value": 12, "unit": "kV"}
